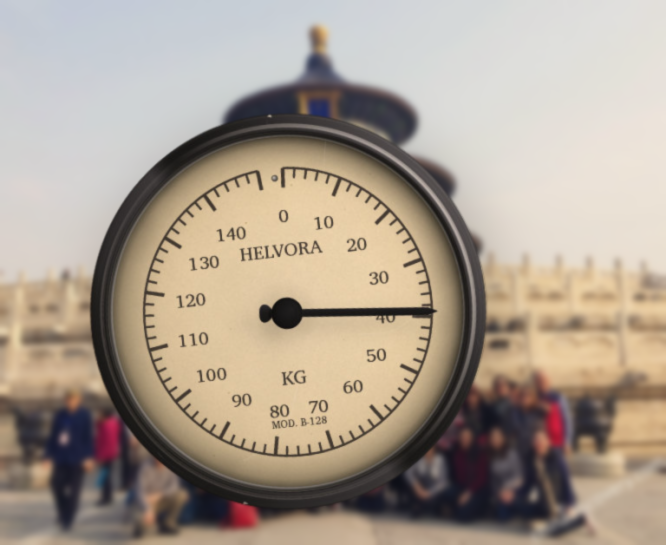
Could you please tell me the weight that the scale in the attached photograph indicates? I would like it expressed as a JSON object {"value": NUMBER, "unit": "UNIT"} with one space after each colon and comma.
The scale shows {"value": 39, "unit": "kg"}
